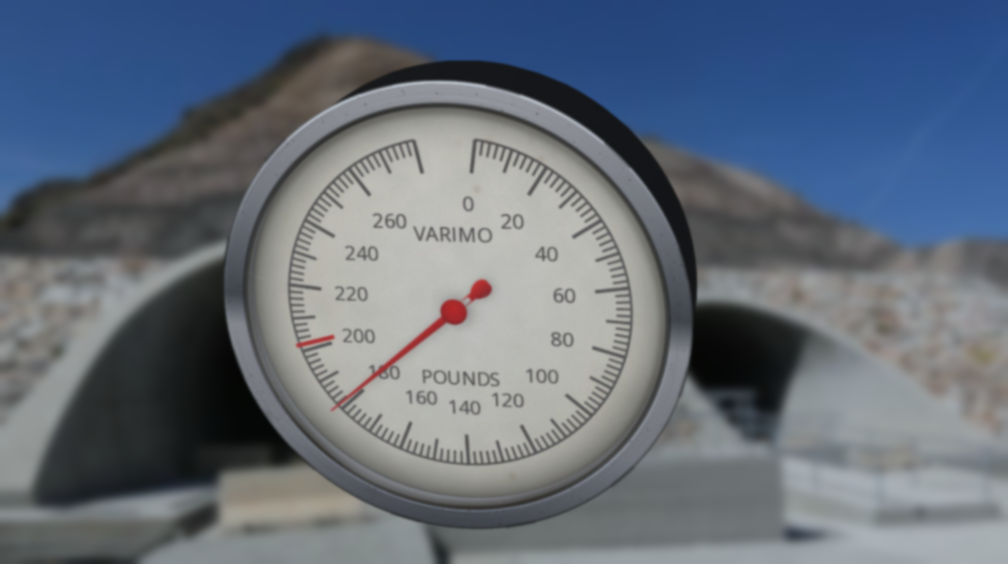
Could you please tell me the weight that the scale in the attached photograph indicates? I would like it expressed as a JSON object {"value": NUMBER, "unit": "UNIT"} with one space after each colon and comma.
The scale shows {"value": 182, "unit": "lb"}
